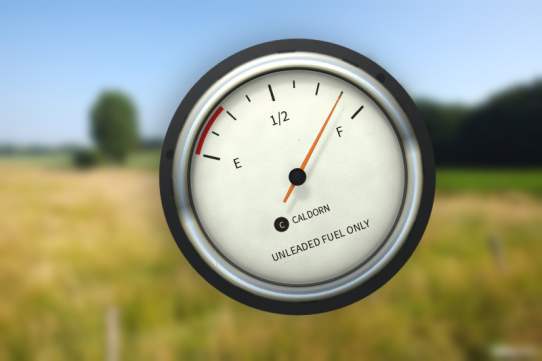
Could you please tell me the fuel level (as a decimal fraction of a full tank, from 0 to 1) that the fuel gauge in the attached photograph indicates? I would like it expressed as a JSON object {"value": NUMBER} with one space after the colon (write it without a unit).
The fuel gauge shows {"value": 0.875}
